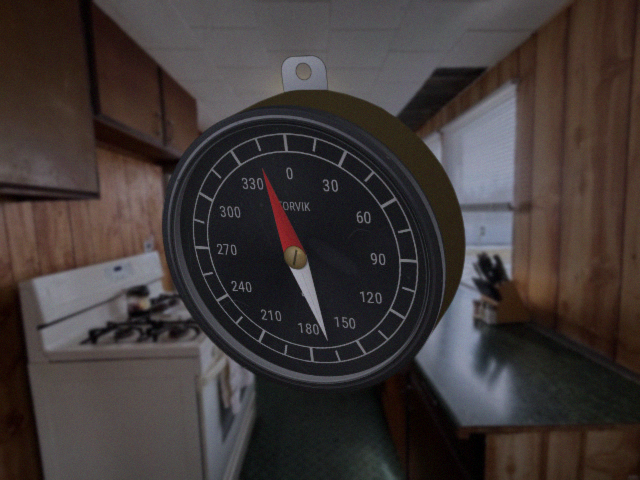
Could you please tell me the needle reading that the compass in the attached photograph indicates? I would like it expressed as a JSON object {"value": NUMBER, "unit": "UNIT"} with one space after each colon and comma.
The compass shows {"value": 345, "unit": "°"}
